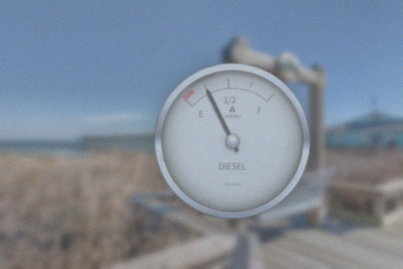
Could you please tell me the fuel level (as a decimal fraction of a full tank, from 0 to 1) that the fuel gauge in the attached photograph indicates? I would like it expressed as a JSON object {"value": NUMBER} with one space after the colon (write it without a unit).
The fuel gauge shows {"value": 0.25}
